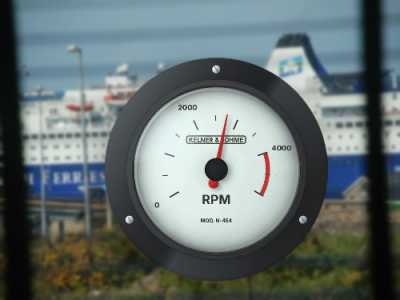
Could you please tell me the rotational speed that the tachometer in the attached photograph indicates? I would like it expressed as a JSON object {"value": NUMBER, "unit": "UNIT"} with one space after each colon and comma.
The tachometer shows {"value": 2750, "unit": "rpm"}
